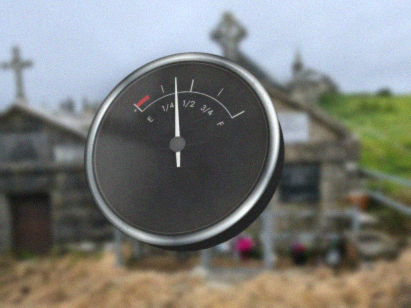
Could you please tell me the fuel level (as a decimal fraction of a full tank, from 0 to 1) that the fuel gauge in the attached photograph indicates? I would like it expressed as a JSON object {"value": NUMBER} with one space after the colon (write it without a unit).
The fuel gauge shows {"value": 0.375}
